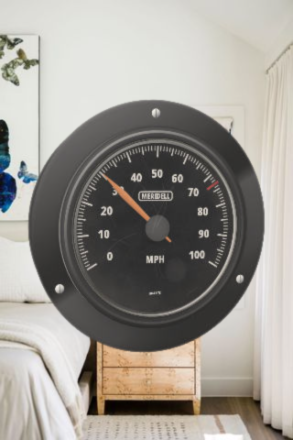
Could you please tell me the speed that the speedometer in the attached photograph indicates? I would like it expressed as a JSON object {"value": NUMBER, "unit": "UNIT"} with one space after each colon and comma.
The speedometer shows {"value": 30, "unit": "mph"}
